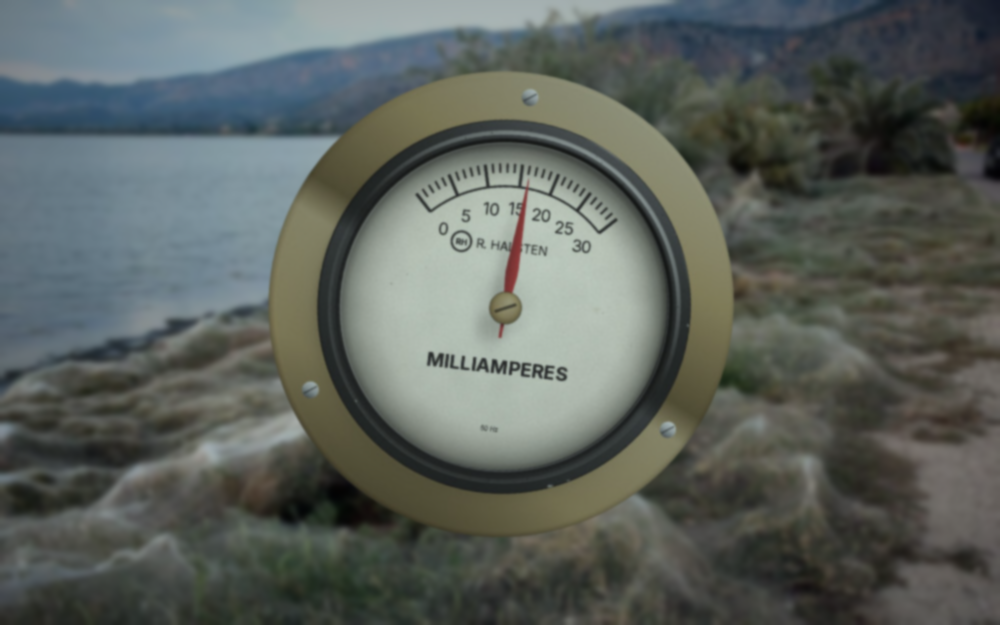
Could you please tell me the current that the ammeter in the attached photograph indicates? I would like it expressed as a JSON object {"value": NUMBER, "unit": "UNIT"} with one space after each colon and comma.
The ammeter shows {"value": 16, "unit": "mA"}
